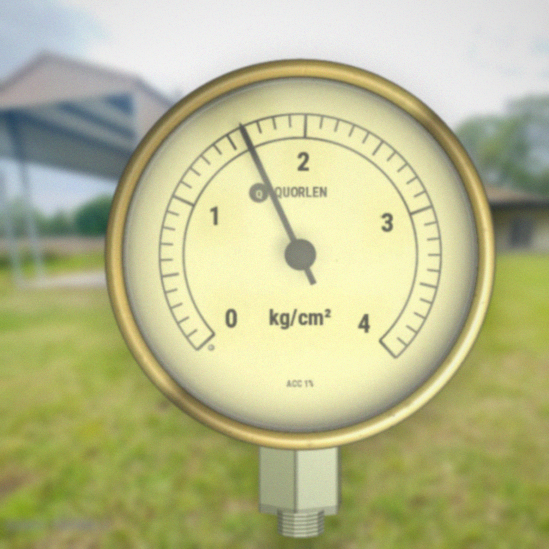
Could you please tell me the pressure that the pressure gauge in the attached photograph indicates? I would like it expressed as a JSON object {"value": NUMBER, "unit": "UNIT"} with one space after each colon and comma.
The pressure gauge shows {"value": 1.6, "unit": "kg/cm²"}
